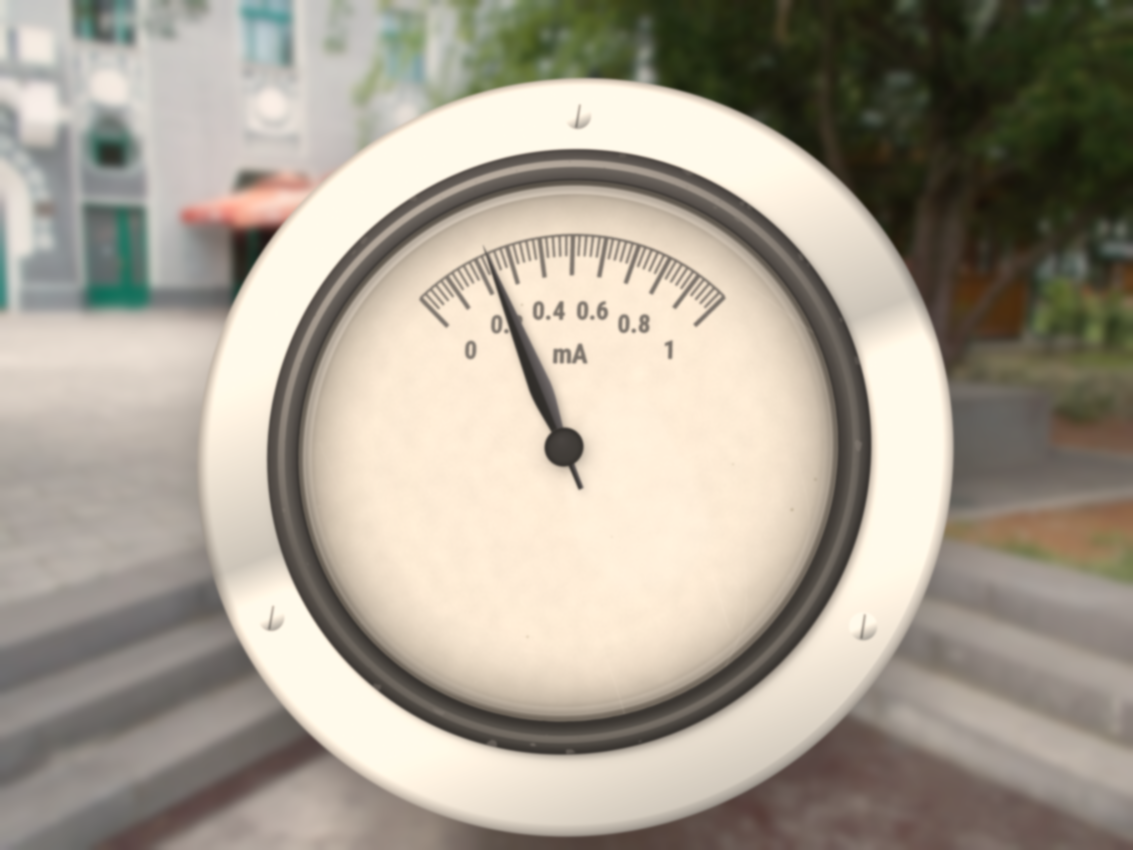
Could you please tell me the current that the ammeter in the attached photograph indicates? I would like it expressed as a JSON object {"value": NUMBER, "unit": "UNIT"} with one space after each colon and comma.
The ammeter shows {"value": 0.24, "unit": "mA"}
